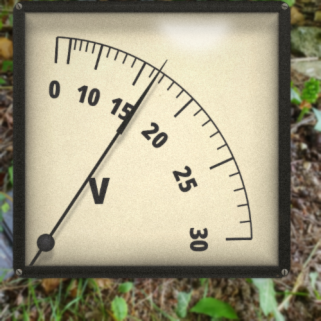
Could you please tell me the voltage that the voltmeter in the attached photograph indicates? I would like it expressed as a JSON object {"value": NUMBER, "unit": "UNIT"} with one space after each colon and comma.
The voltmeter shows {"value": 16.5, "unit": "V"}
